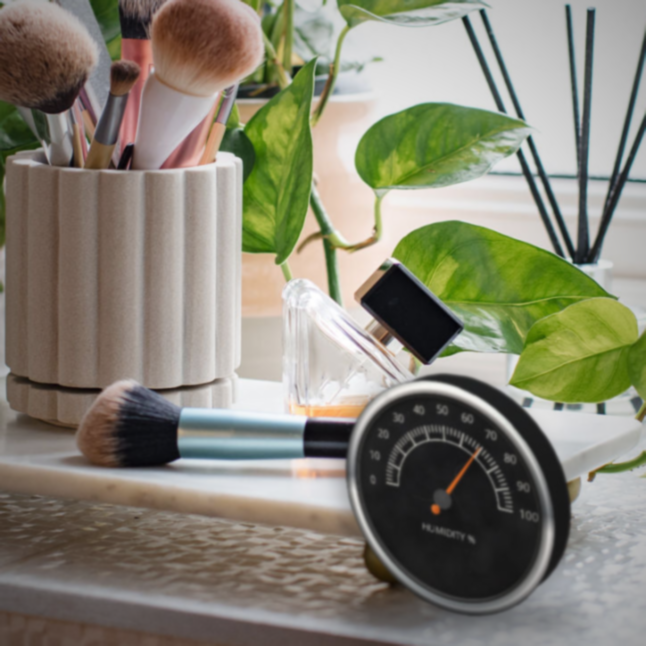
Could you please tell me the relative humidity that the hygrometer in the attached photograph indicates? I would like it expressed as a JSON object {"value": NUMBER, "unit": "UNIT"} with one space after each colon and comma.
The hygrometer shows {"value": 70, "unit": "%"}
